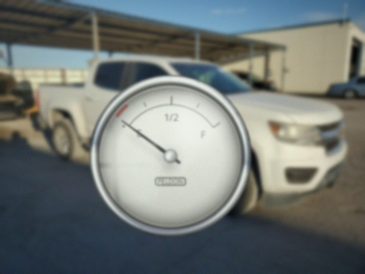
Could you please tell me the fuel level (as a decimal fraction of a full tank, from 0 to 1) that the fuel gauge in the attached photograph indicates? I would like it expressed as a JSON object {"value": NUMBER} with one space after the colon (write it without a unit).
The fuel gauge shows {"value": 0}
